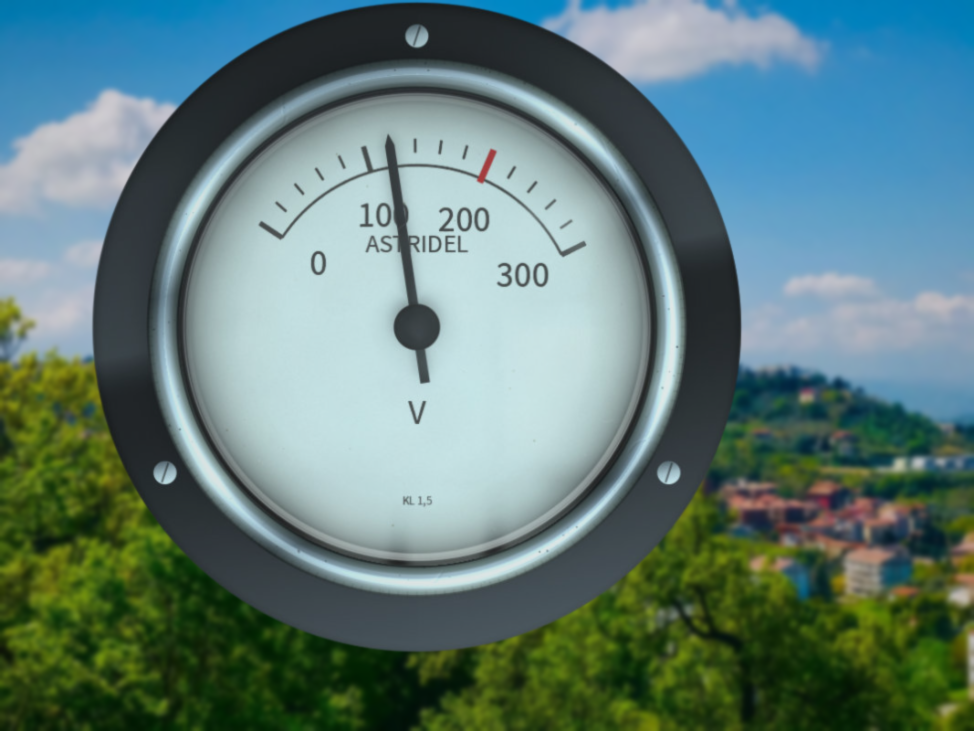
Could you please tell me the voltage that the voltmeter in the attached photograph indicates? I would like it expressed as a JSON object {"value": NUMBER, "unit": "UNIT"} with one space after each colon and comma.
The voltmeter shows {"value": 120, "unit": "V"}
